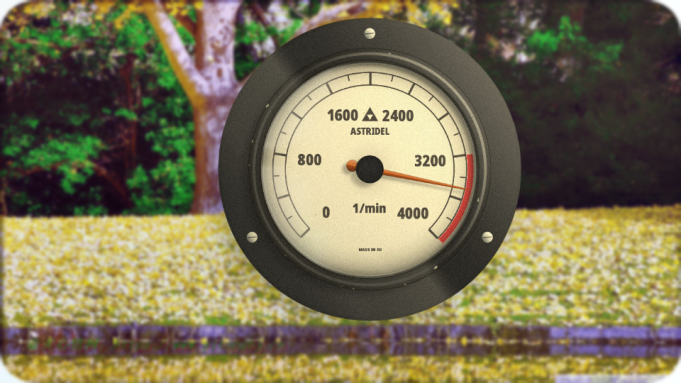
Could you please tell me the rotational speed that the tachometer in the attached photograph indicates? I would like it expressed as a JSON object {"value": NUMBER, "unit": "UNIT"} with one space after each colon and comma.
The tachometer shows {"value": 3500, "unit": "rpm"}
